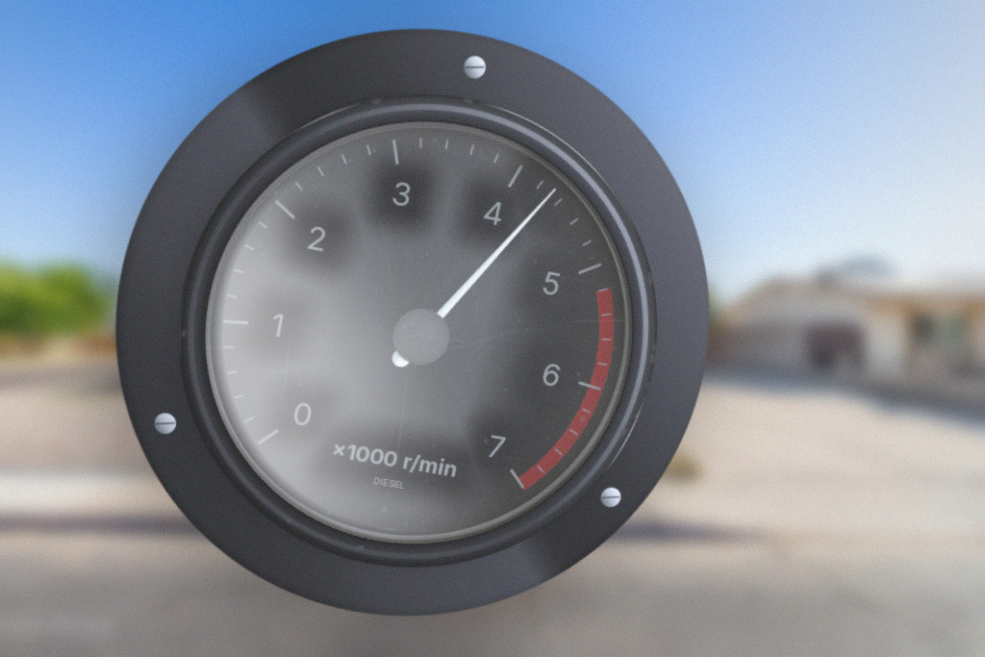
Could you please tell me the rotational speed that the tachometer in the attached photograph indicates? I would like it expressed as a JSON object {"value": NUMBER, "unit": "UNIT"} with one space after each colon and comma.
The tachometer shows {"value": 4300, "unit": "rpm"}
